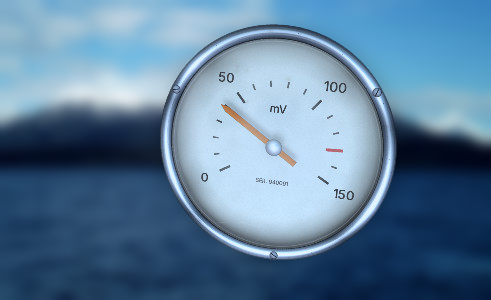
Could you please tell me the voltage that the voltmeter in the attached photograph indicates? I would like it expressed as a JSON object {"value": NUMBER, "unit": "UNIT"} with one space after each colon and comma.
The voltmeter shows {"value": 40, "unit": "mV"}
